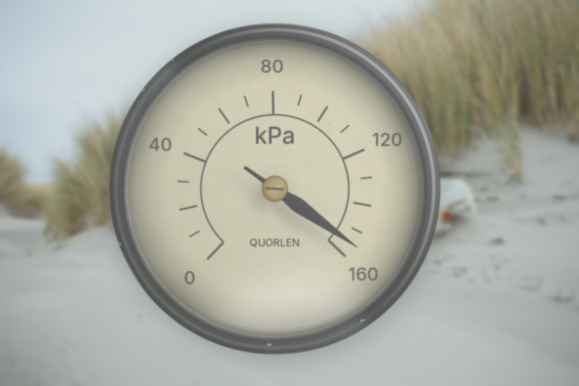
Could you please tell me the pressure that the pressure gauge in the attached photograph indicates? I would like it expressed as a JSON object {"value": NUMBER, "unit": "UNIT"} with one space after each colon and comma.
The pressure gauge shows {"value": 155, "unit": "kPa"}
